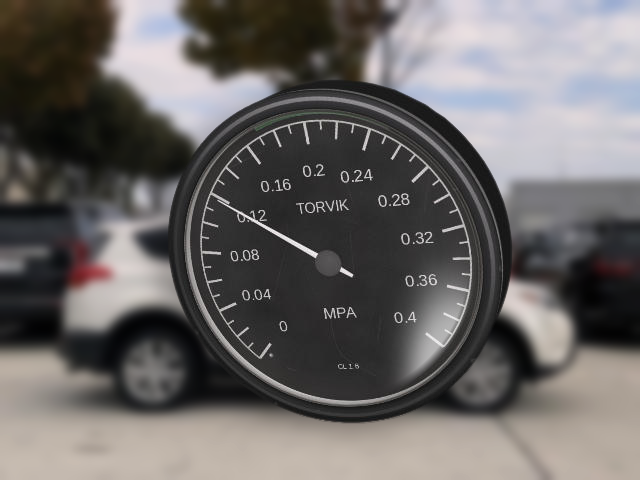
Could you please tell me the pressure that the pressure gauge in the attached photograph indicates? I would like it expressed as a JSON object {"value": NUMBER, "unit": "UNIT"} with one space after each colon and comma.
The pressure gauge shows {"value": 0.12, "unit": "MPa"}
